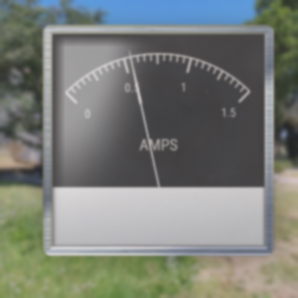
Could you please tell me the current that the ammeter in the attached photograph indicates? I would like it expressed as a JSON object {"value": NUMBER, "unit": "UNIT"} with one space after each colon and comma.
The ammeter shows {"value": 0.55, "unit": "A"}
